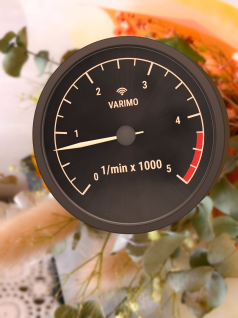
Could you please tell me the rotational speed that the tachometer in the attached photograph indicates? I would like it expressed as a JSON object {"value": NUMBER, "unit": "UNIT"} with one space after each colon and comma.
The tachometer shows {"value": 750, "unit": "rpm"}
